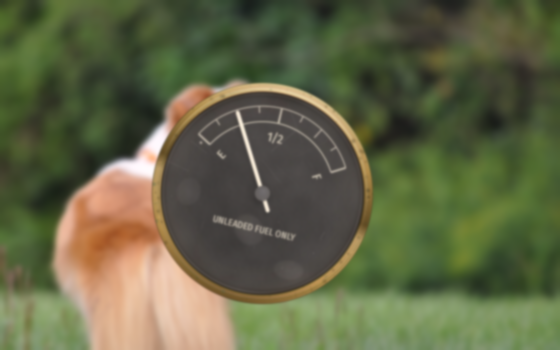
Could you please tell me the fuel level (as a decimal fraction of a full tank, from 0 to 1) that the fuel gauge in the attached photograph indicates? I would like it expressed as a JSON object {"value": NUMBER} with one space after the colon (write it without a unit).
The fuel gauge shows {"value": 0.25}
